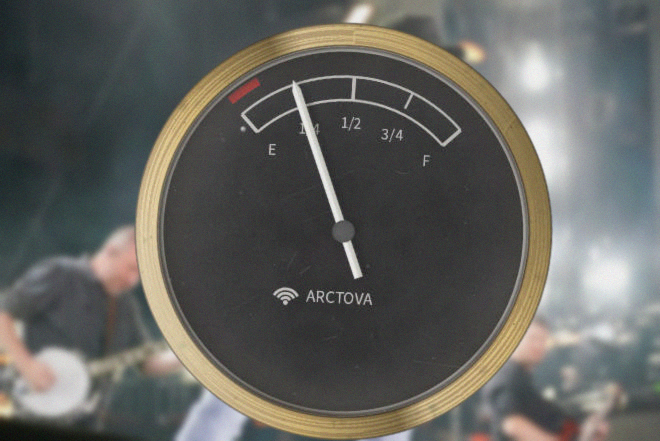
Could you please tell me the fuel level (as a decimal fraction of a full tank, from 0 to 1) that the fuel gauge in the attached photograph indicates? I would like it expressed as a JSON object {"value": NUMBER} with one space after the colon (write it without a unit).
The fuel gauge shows {"value": 0.25}
